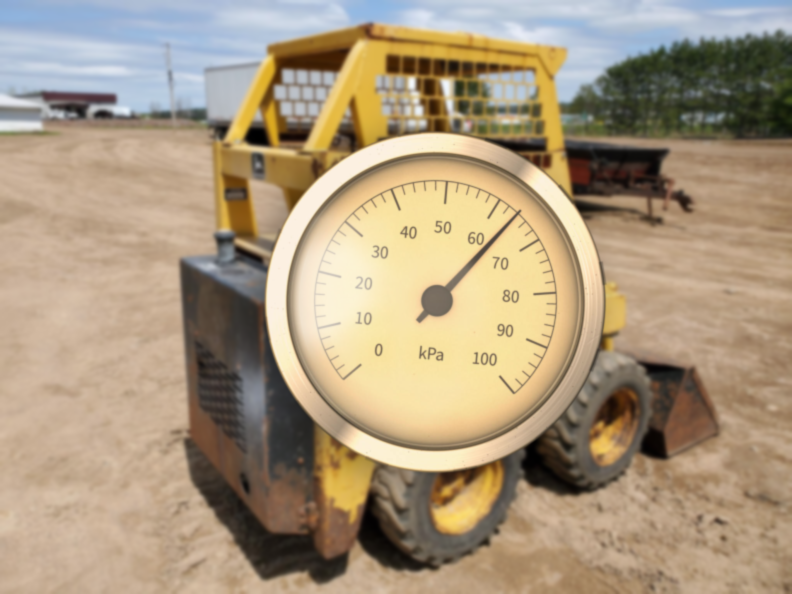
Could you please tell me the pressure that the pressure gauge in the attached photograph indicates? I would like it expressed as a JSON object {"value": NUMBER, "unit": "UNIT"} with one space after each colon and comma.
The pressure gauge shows {"value": 64, "unit": "kPa"}
